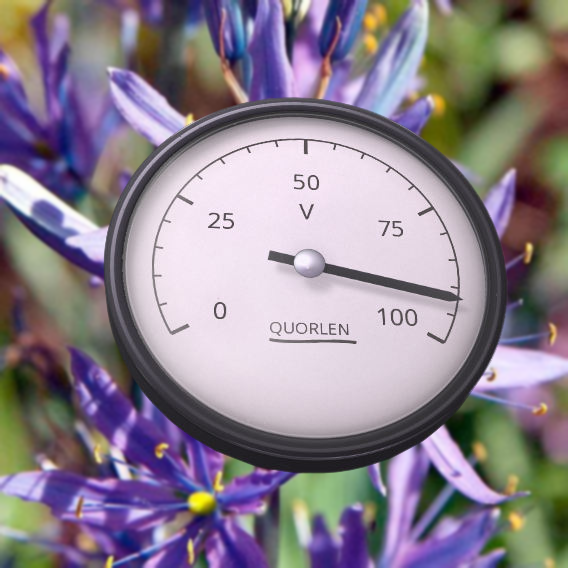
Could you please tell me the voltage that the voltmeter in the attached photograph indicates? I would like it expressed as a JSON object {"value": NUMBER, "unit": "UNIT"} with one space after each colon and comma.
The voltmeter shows {"value": 92.5, "unit": "V"}
